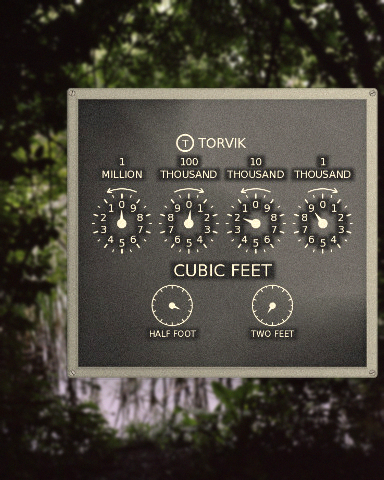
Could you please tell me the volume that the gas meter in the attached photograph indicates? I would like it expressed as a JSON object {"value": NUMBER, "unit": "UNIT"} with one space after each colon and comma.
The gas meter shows {"value": 1900, "unit": "ft³"}
